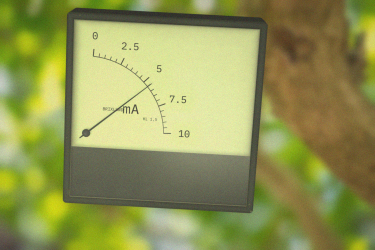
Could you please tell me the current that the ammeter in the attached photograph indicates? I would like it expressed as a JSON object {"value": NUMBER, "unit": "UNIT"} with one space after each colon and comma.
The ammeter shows {"value": 5.5, "unit": "mA"}
